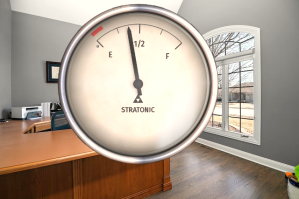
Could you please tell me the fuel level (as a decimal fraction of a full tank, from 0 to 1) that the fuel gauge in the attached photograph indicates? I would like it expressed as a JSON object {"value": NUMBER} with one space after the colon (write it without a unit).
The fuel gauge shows {"value": 0.375}
